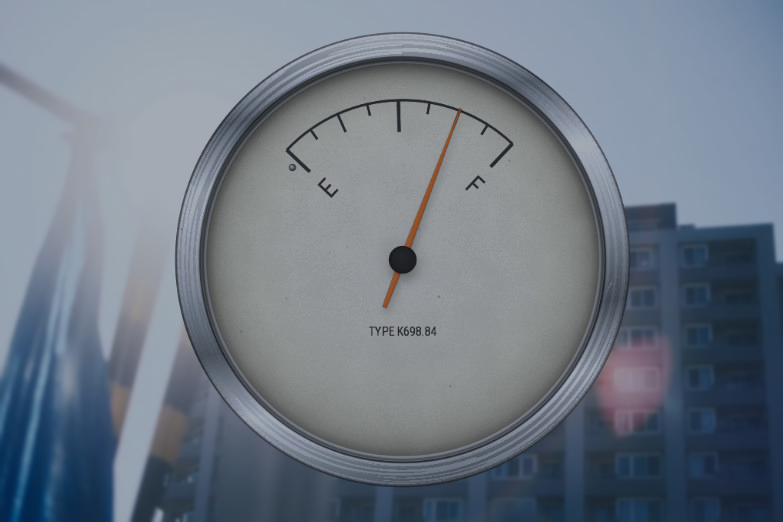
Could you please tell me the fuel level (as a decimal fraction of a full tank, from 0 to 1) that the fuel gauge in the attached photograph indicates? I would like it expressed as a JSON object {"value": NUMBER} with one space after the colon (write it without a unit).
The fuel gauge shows {"value": 0.75}
